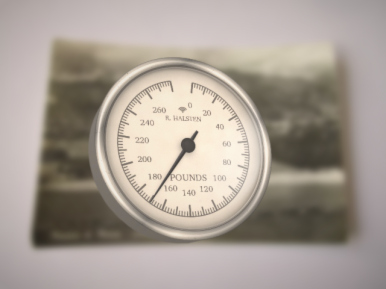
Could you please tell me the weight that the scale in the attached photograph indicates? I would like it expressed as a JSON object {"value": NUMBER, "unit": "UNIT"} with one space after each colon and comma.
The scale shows {"value": 170, "unit": "lb"}
